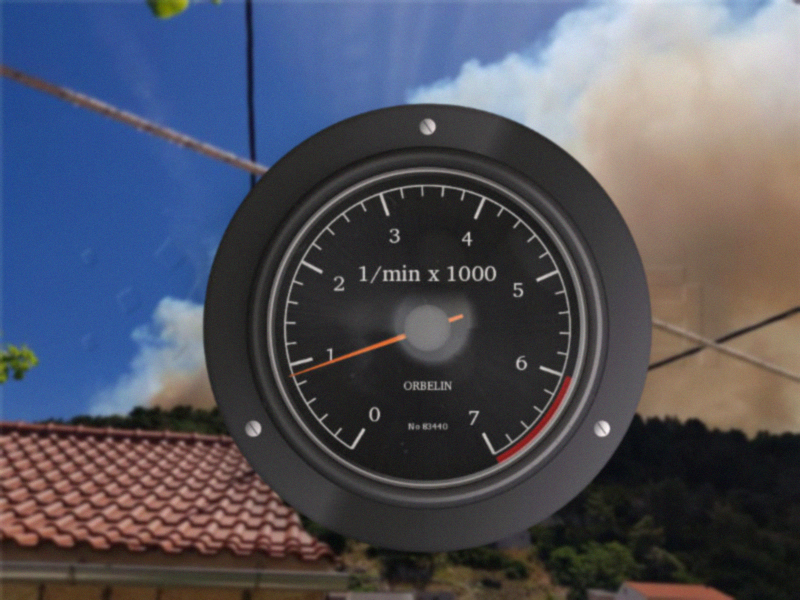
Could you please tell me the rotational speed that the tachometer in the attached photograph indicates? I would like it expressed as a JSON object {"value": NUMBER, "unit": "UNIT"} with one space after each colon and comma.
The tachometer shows {"value": 900, "unit": "rpm"}
